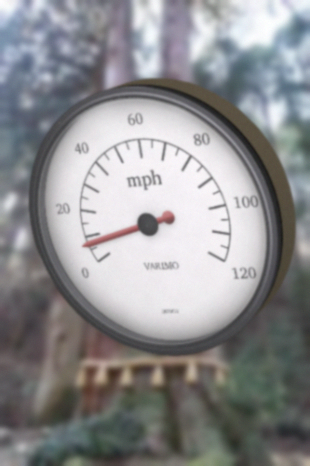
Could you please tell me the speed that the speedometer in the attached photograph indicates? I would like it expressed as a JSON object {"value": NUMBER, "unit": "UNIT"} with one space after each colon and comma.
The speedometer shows {"value": 7.5, "unit": "mph"}
